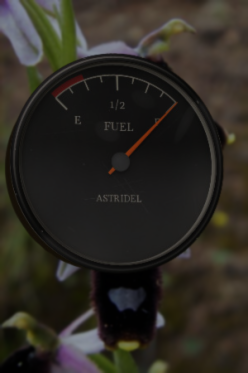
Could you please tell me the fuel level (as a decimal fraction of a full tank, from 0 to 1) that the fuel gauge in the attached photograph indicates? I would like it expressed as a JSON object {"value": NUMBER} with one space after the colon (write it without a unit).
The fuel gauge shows {"value": 1}
